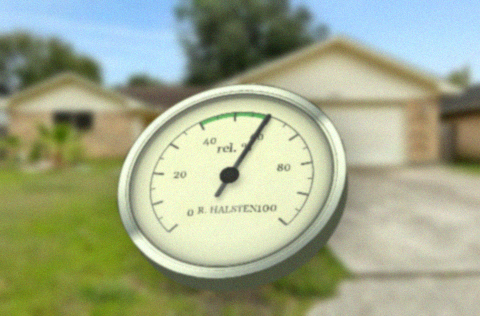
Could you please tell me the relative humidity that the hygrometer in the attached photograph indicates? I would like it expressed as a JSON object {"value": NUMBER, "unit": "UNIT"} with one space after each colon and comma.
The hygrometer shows {"value": 60, "unit": "%"}
